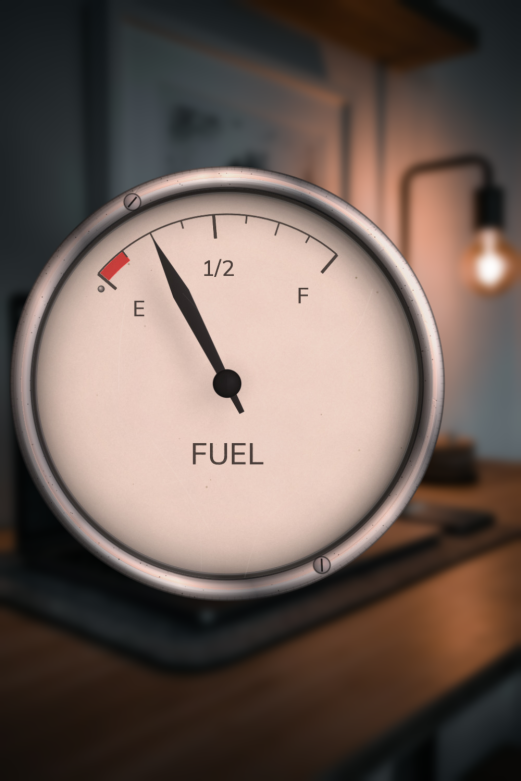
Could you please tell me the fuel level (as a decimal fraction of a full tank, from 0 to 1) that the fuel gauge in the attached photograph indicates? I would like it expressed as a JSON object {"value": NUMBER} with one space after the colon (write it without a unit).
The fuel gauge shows {"value": 0.25}
